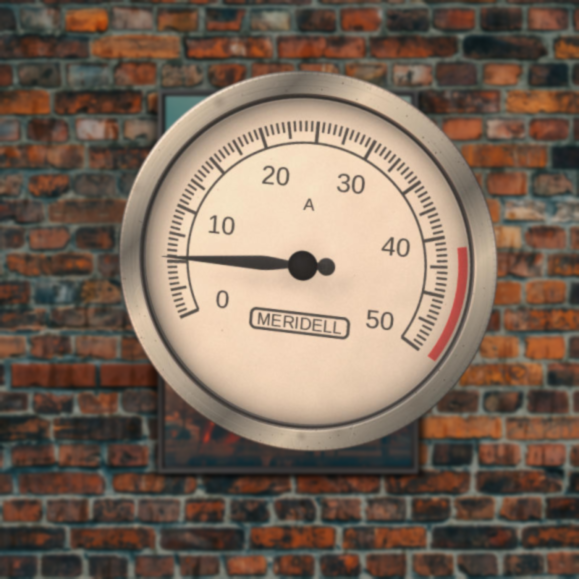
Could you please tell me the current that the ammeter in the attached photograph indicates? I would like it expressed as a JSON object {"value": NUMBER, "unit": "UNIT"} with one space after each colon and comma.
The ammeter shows {"value": 5.5, "unit": "A"}
